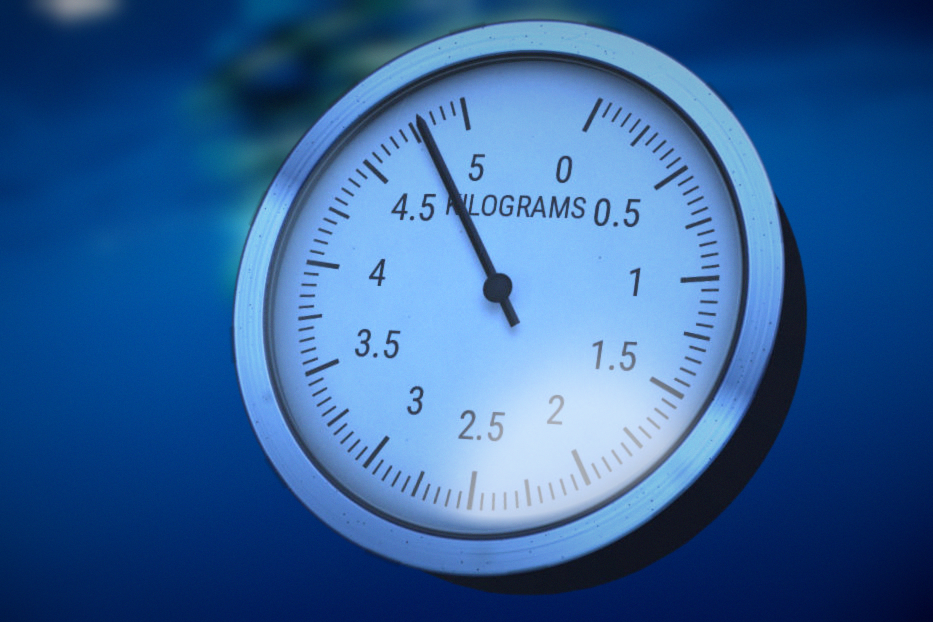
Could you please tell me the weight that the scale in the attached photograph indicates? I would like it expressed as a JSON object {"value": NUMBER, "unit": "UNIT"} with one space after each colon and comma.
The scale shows {"value": 4.8, "unit": "kg"}
